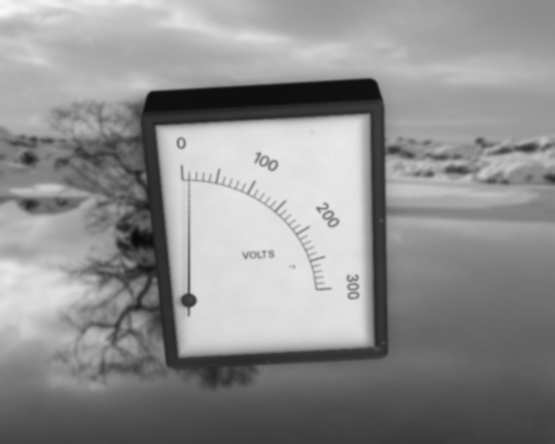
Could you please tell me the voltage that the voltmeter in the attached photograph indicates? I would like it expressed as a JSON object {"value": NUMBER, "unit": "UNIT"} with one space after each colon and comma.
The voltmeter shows {"value": 10, "unit": "V"}
